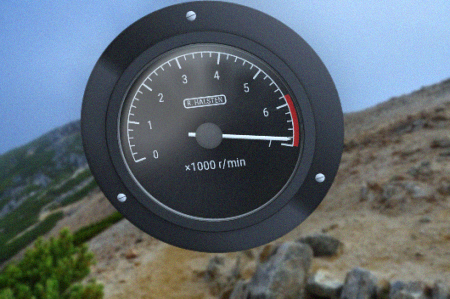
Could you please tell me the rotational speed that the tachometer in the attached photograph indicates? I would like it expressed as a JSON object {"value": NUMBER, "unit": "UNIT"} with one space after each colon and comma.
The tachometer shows {"value": 6800, "unit": "rpm"}
